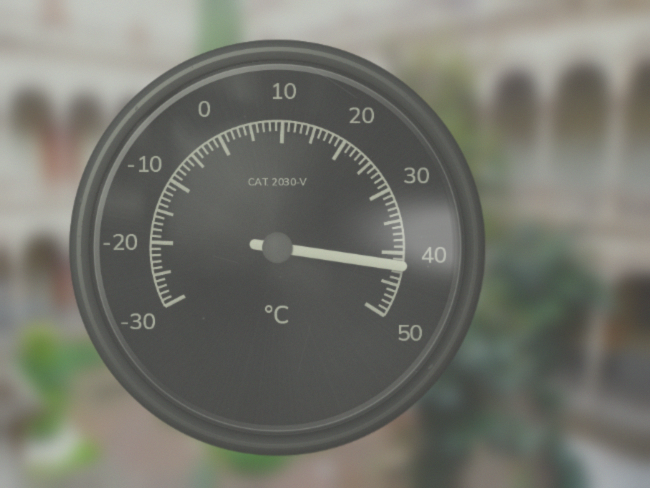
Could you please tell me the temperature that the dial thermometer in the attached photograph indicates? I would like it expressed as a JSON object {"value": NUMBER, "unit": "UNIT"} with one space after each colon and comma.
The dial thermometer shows {"value": 42, "unit": "°C"}
